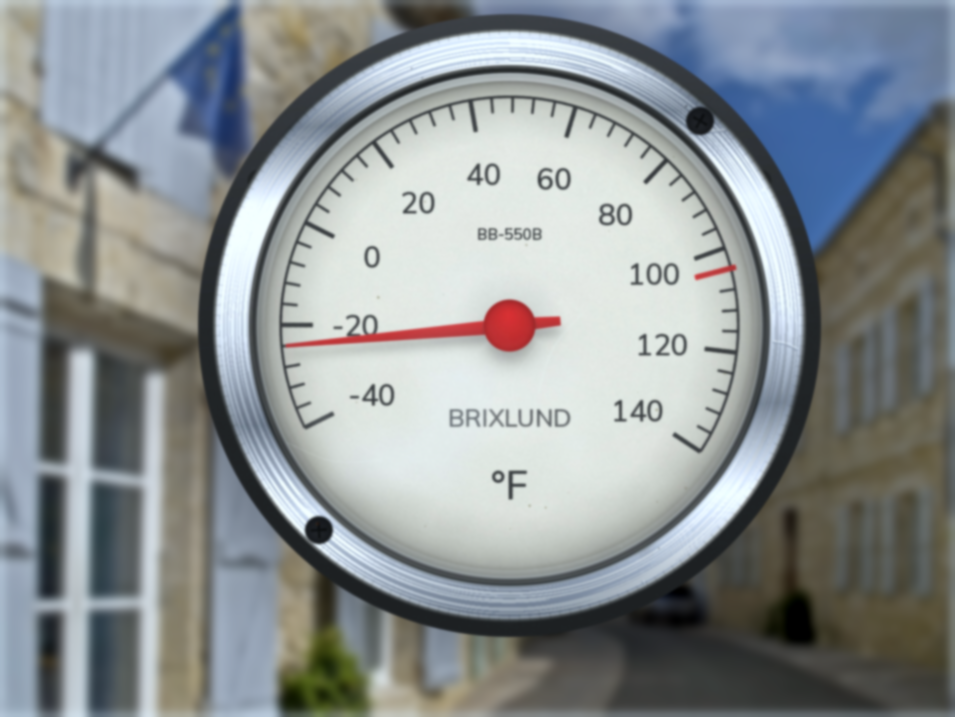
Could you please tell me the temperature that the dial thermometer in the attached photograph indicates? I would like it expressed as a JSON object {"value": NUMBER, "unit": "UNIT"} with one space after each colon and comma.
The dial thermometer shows {"value": -24, "unit": "°F"}
